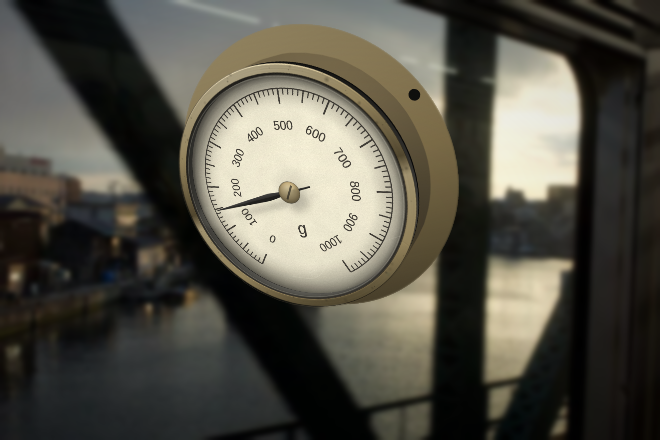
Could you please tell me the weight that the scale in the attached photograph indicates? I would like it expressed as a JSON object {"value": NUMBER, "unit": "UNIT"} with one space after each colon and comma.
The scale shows {"value": 150, "unit": "g"}
